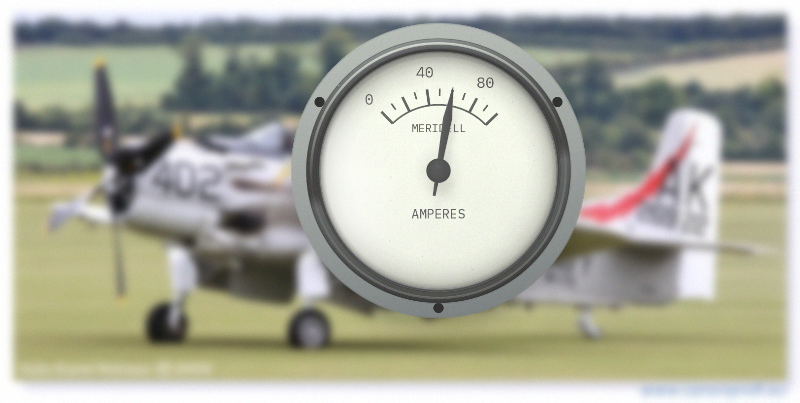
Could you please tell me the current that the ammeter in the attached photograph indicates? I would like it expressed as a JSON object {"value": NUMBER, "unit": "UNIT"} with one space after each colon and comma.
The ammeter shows {"value": 60, "unit": "A"}
